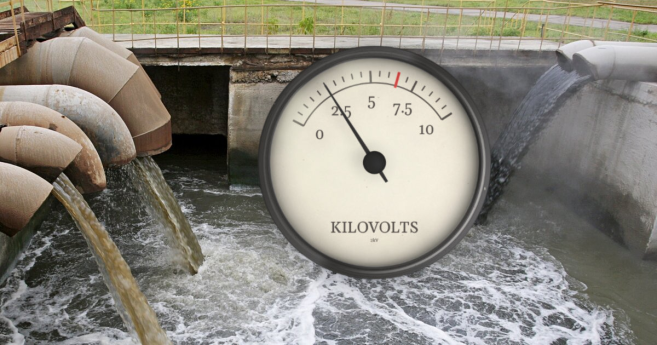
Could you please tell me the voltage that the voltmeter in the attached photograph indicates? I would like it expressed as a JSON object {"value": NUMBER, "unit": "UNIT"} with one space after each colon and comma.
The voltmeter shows {"value": 2.5, "unit": "kV"}
